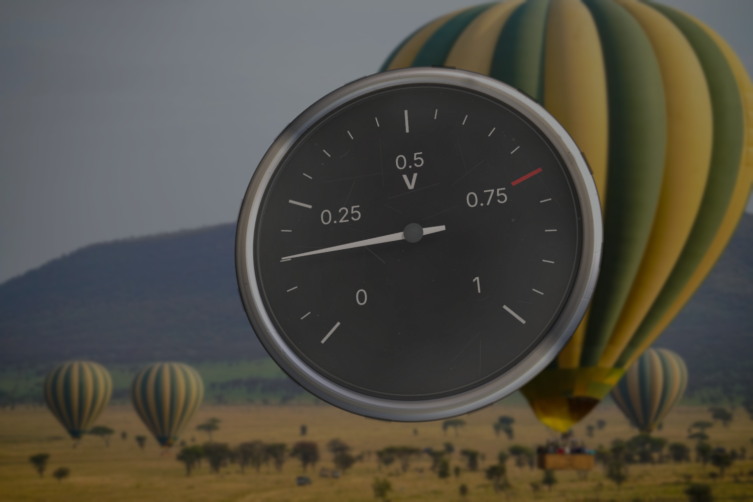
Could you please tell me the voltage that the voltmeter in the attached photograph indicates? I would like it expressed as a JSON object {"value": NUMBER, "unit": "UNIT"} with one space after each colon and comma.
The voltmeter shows {"value": 0.15, "unit": "V"}
